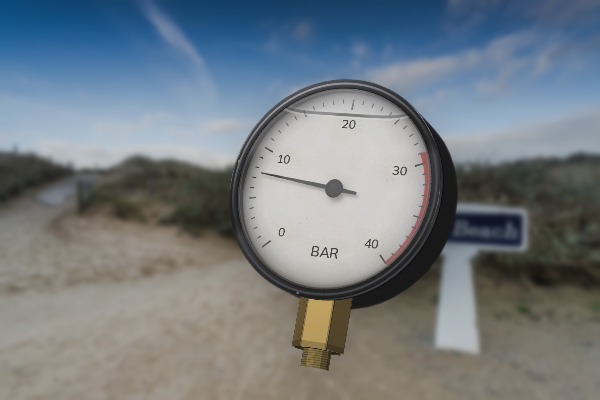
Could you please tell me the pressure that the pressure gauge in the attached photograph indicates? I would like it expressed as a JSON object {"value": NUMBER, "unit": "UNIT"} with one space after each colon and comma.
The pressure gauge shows {"value": 7.5, "unit": "bar"}
